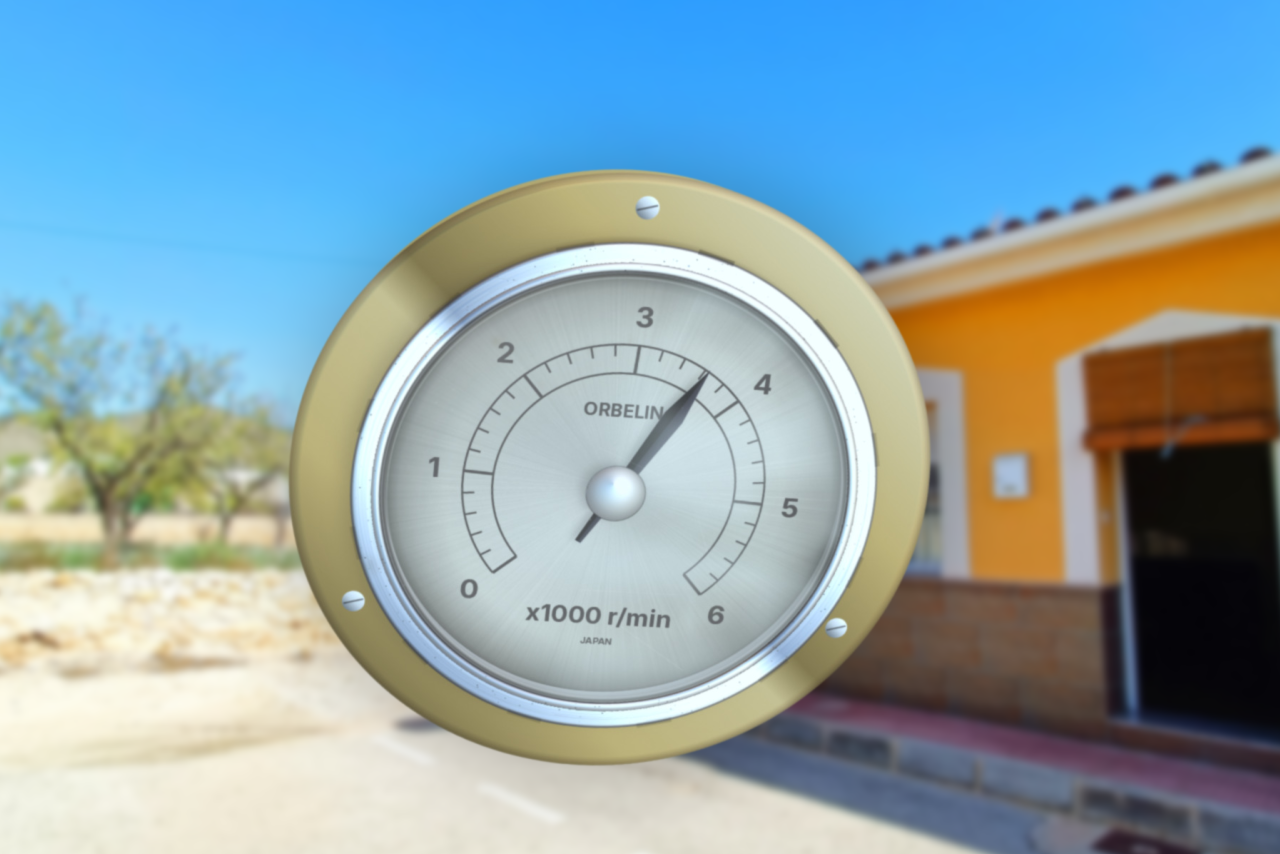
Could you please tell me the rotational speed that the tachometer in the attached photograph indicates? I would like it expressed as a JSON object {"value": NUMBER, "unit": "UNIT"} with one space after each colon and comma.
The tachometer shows {"value": 3600, "unit": "rpm"}
